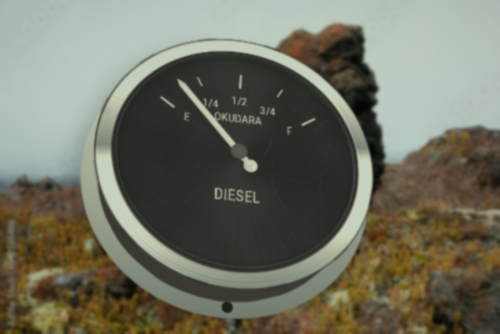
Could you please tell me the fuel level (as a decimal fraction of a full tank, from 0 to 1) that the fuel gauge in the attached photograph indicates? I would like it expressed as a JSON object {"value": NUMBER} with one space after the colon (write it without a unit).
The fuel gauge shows {"value": 0.125}
